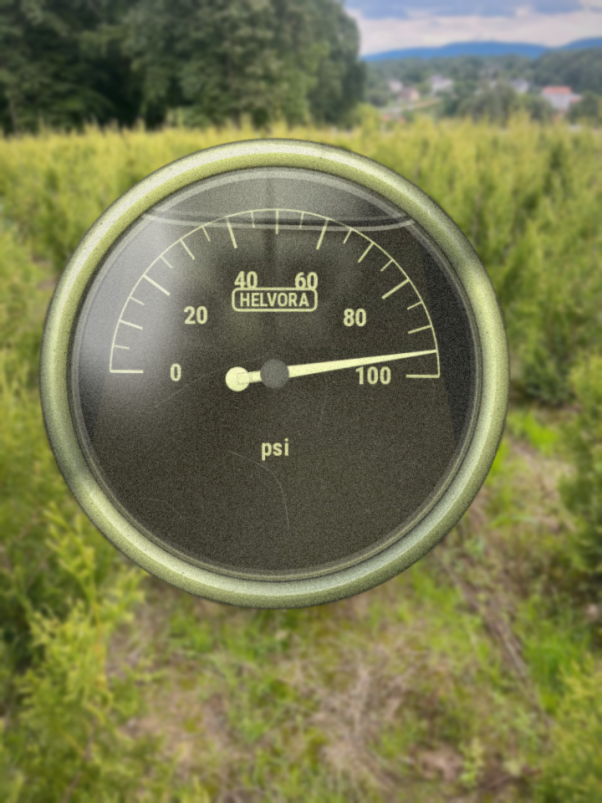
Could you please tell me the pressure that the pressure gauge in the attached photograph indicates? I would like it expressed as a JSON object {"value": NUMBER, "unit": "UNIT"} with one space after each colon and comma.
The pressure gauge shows {"value": 95, "unit": "psi"}
